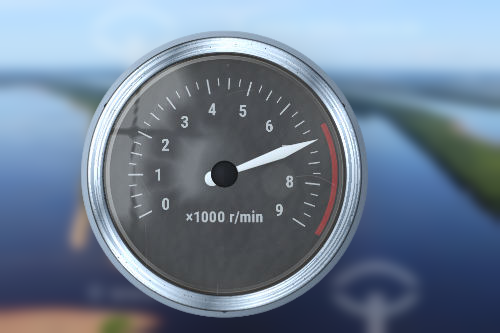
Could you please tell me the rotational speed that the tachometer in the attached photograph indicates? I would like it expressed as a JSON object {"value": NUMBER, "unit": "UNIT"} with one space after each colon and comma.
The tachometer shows {"value": 7000, "unit": "rpm"}
